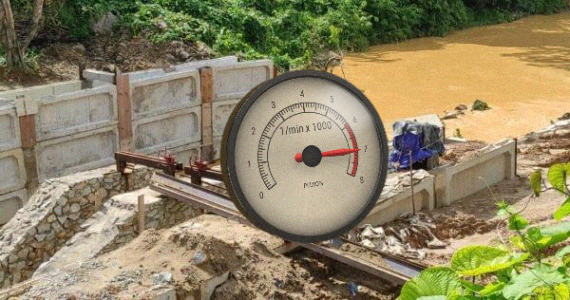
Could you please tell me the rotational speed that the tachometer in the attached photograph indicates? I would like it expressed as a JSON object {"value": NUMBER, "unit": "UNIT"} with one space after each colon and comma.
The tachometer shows {"value": 7000, "unit": "rpm"}
